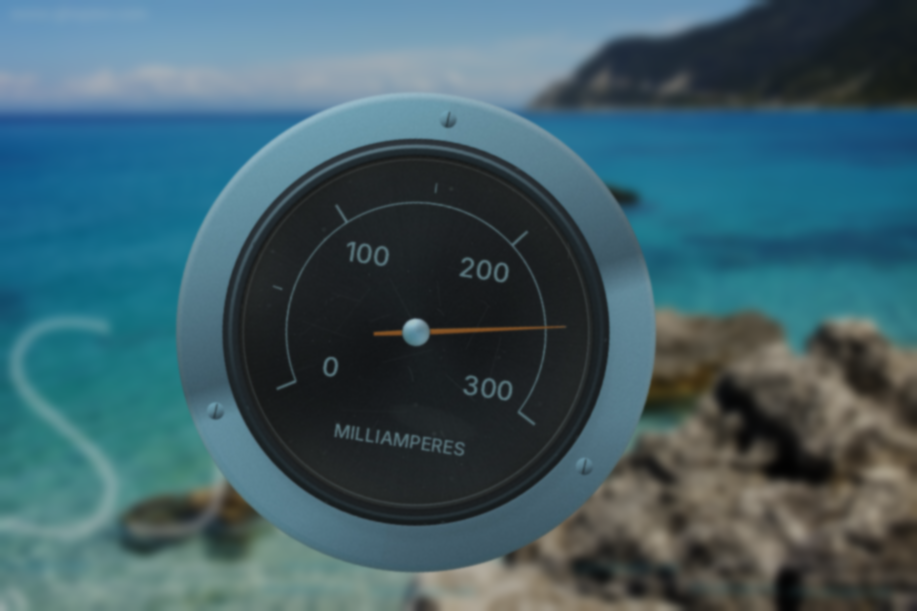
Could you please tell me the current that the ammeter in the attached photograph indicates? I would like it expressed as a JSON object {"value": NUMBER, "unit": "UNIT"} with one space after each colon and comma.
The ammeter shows {"value": 250, "unit": "mA"}
